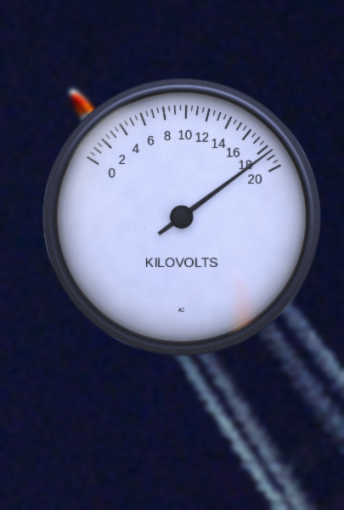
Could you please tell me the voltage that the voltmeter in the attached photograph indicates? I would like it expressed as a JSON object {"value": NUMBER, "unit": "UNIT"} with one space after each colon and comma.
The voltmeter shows {"value": 18.5, "unit": "kV"}
